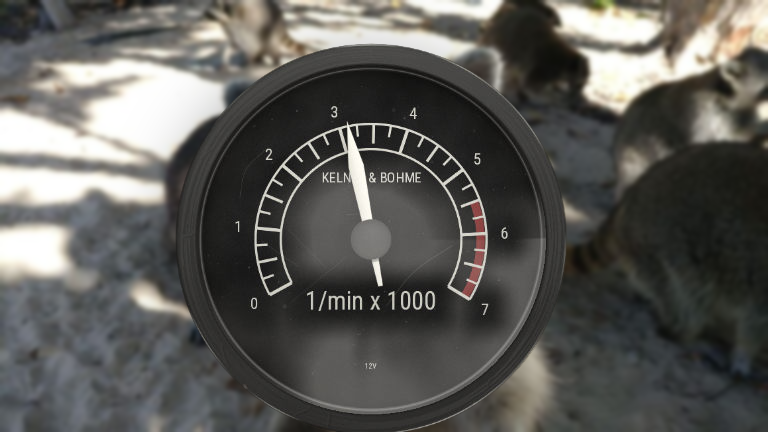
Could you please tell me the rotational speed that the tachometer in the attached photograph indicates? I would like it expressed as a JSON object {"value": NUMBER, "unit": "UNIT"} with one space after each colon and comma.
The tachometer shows {"value": 3125, "unit": "rpm"}
